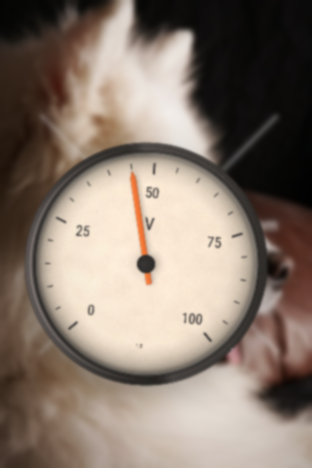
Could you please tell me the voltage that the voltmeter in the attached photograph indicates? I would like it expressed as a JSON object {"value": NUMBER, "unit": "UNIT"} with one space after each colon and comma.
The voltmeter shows {"value": 45, "unit": "V"}
